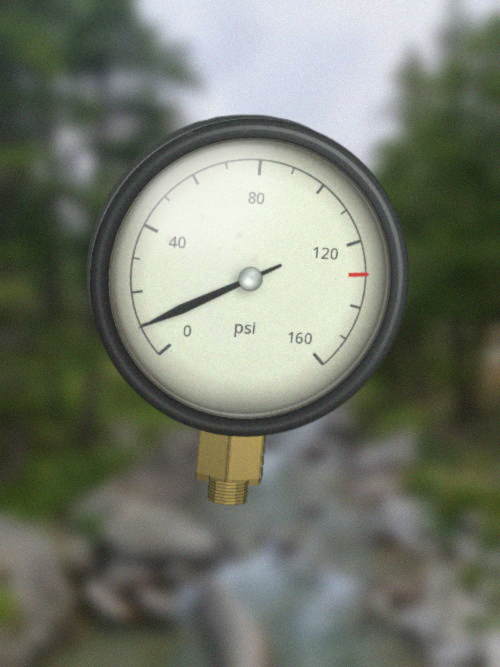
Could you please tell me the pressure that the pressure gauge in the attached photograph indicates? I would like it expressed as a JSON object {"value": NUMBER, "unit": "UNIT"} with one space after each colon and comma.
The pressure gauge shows {"value": 10, "unit": "psi"}
